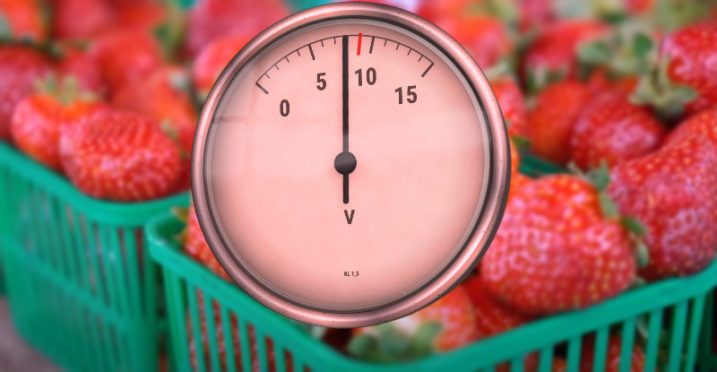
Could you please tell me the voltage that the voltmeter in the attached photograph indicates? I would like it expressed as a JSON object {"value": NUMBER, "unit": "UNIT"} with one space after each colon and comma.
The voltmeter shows {"value": 8, "unit": "V"}
